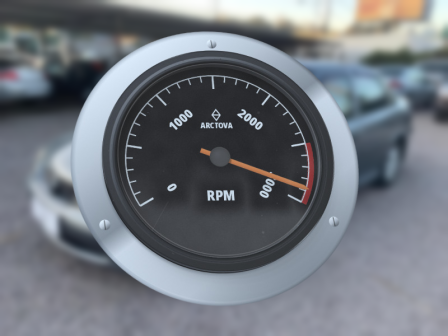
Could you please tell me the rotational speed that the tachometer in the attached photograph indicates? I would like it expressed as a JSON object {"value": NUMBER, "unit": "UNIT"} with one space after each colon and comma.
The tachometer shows {"value": 2900, "unit": "rpm"}
